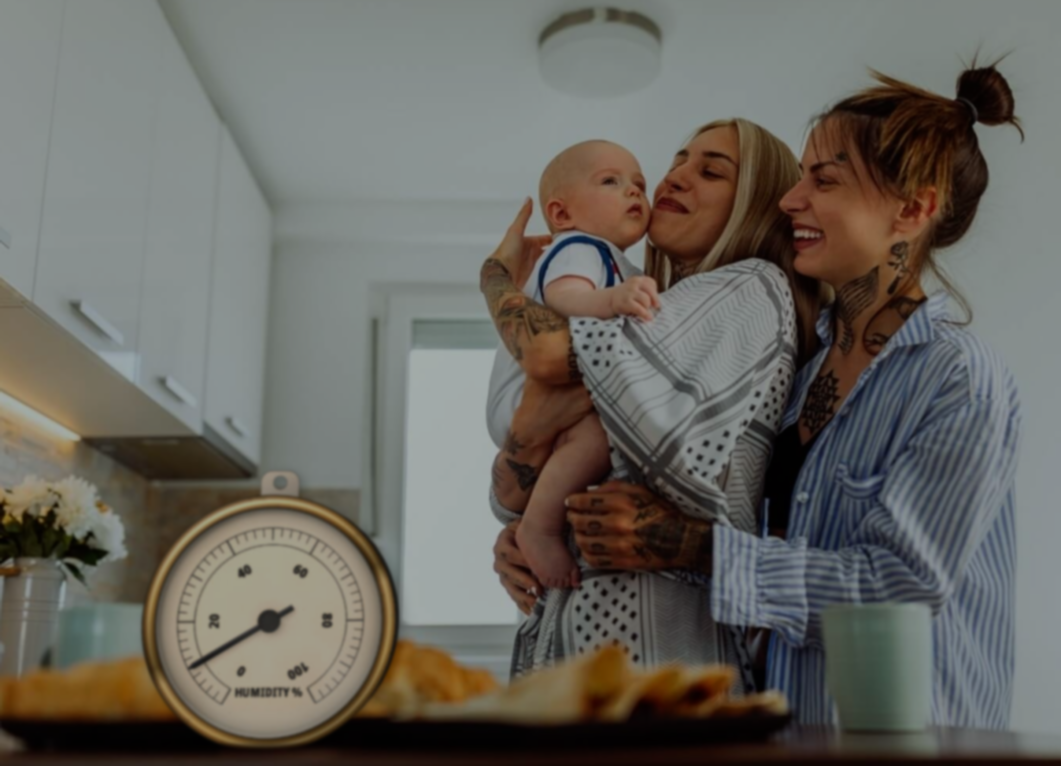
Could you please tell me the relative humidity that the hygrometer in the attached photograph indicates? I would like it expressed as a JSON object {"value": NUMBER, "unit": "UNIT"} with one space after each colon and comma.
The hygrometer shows {"value": 10, "unit": "%"}
